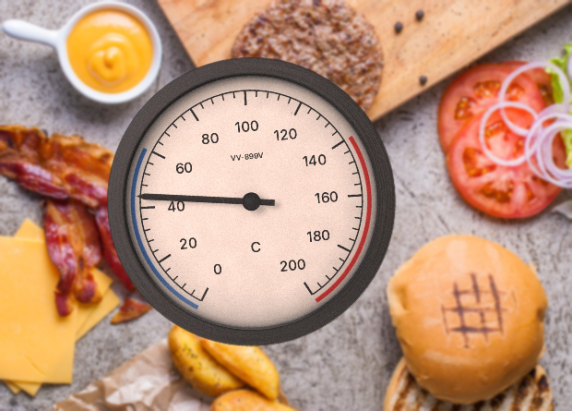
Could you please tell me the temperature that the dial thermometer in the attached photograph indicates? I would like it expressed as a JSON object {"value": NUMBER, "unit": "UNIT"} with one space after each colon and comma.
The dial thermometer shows {"value": 44, "unit": "°C"}
